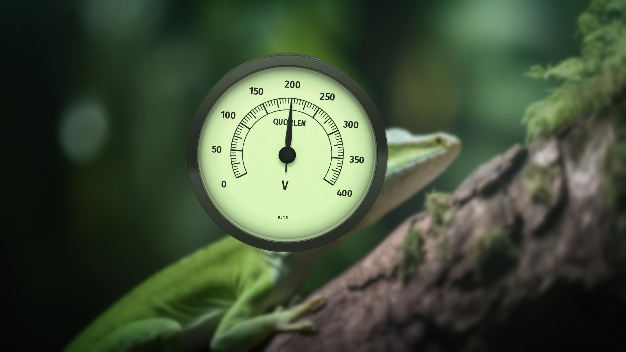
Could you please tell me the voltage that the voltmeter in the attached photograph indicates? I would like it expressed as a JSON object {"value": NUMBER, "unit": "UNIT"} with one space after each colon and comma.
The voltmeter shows {"value": 200, "unit": "V"}
